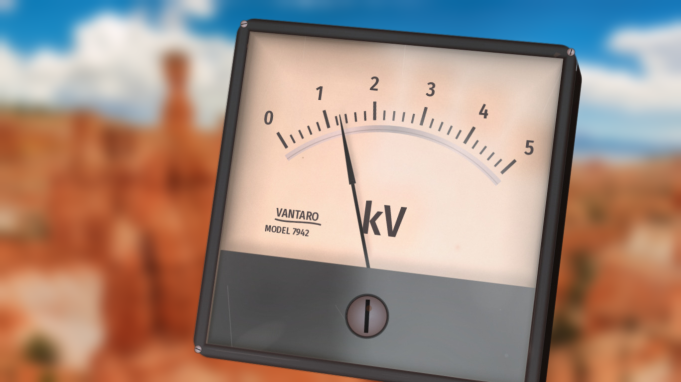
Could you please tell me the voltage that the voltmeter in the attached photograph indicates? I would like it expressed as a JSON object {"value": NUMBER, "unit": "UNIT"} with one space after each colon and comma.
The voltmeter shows {"value": 1.3, "unit": "kV"}
